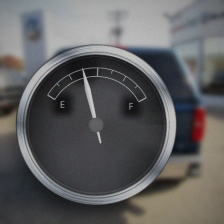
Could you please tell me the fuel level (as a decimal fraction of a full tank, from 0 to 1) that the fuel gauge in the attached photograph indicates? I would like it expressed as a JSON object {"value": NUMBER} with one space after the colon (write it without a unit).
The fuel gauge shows {"value": 0.375}
